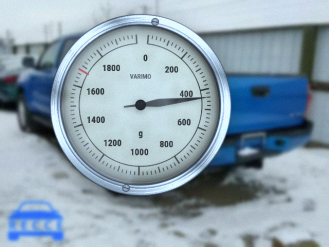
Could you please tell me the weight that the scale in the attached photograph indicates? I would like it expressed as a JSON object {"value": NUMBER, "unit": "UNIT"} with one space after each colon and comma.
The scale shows {"value": 440, "unit": "g"}
